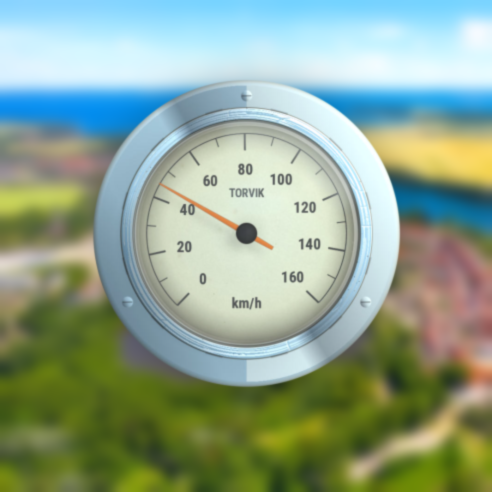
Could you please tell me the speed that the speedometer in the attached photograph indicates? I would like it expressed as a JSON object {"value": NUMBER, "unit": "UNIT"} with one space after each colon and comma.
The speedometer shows {"value": 45, "unit": "km/h"}
